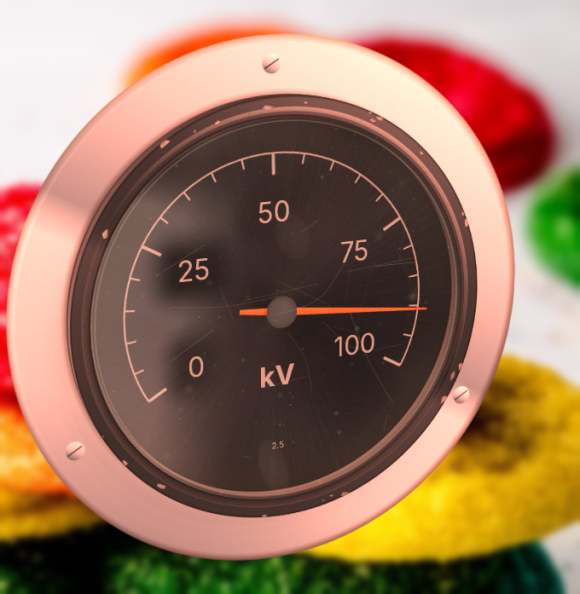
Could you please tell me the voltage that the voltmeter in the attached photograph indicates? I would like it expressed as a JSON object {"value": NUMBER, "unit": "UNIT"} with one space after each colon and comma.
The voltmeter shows {"value": 90, "unit": "kV"}
